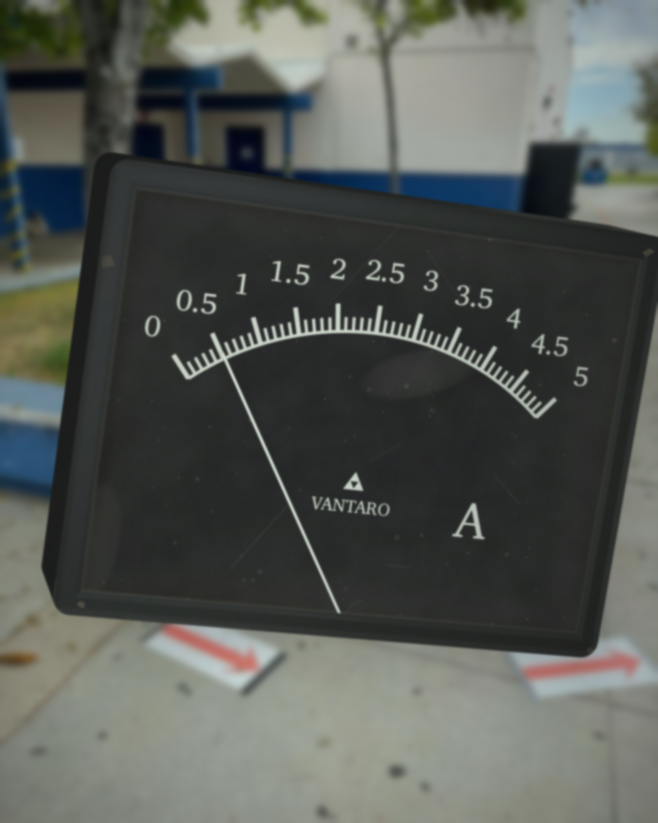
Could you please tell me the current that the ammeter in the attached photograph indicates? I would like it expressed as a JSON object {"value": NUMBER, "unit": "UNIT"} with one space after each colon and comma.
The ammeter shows {"value": 0.5, "unit": "A"}
